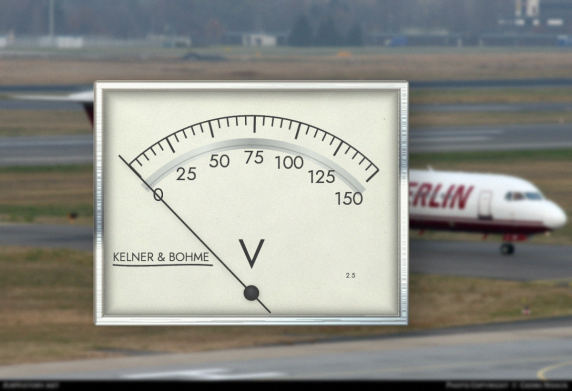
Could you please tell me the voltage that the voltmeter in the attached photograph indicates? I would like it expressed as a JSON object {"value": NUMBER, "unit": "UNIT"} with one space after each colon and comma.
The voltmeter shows {"value": 0, "unit": "V"}
